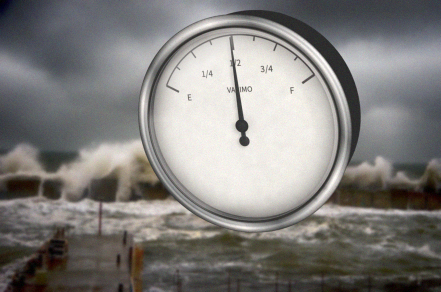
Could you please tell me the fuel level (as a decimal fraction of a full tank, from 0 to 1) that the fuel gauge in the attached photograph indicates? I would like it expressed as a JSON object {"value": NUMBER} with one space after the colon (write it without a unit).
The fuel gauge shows {"value": 0.5}
